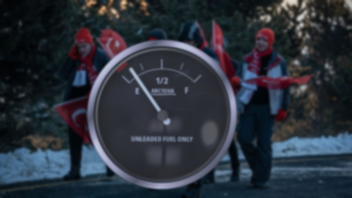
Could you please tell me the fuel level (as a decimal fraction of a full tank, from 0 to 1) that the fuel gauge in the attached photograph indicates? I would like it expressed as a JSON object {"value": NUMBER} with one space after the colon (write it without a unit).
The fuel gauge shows {"value": 0.125}
